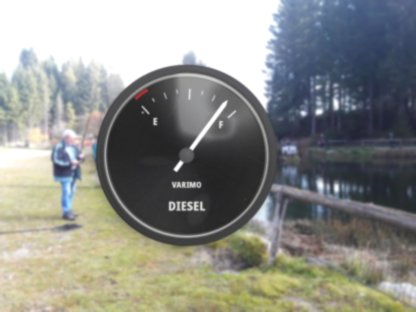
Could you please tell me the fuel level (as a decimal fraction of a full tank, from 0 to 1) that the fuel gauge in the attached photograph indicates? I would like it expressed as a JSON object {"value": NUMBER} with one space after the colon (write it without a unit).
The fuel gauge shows {"value": 0.875}
